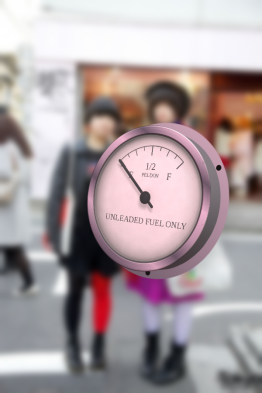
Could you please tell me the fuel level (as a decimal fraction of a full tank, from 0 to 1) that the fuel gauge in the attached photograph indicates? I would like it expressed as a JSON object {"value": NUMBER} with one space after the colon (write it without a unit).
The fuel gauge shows {"value": 0}
